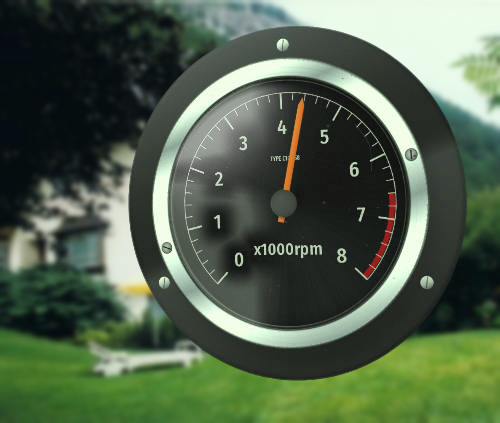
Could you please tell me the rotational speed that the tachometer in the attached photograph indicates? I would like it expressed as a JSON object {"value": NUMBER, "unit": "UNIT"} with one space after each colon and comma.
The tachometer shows {"value": 4400, "unit": "rpm"}
